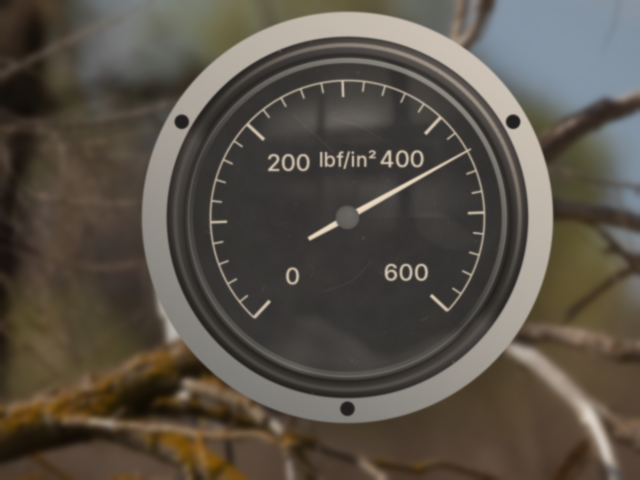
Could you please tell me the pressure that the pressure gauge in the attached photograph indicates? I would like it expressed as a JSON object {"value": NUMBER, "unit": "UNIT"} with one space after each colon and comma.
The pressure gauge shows {"value": 440, "unit": "psi"}
